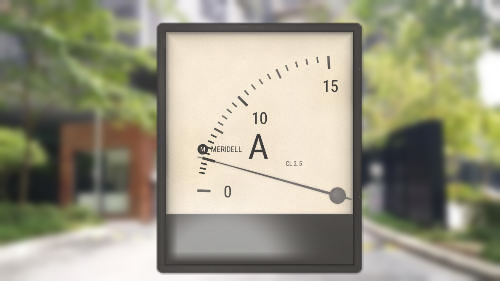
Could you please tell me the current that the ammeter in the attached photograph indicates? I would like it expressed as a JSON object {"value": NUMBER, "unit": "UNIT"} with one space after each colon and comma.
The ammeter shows {"value": 5, "unit": "A"}
